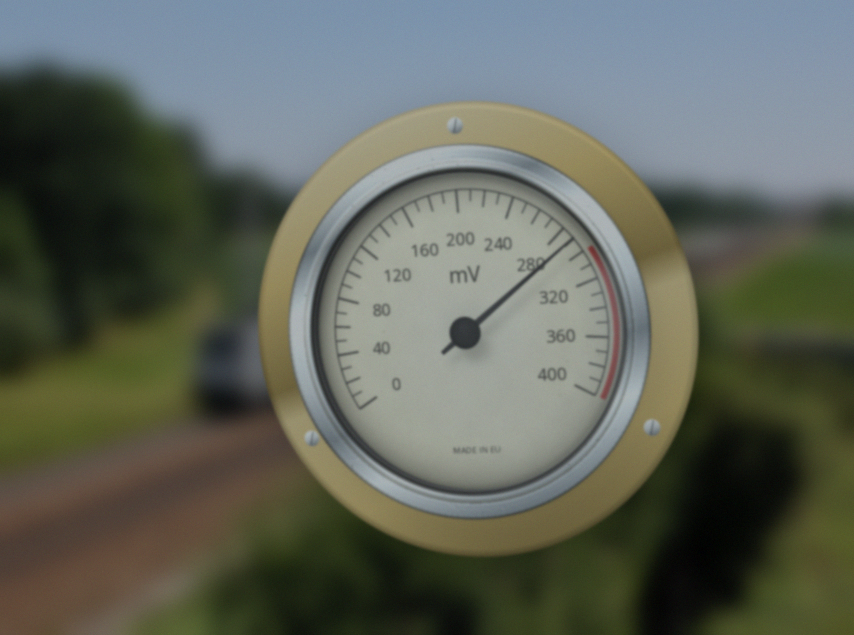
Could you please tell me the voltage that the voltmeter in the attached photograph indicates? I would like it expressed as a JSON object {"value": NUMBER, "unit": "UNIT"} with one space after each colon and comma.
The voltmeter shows {"value": 290, "unit": "mV"}
